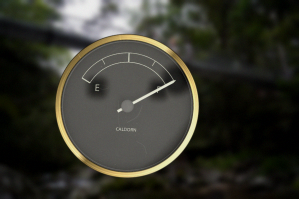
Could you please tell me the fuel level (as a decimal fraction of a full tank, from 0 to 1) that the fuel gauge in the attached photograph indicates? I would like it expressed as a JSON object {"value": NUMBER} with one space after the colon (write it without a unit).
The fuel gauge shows {"value": 1}
